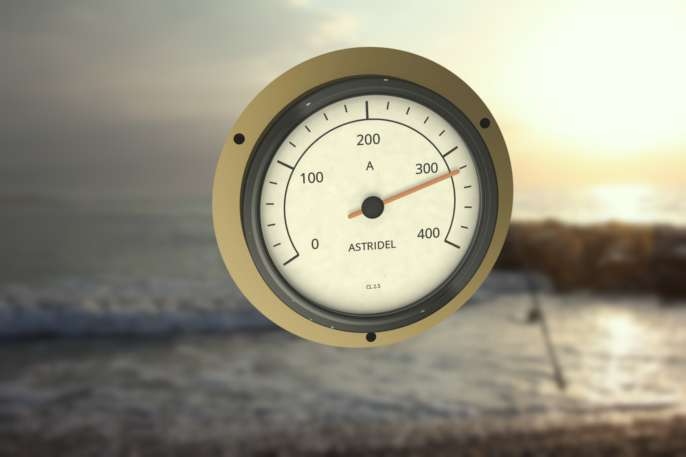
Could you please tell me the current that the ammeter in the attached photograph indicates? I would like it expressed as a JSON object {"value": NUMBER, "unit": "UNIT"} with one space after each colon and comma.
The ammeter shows {"value": 320, "unit": "A"}
